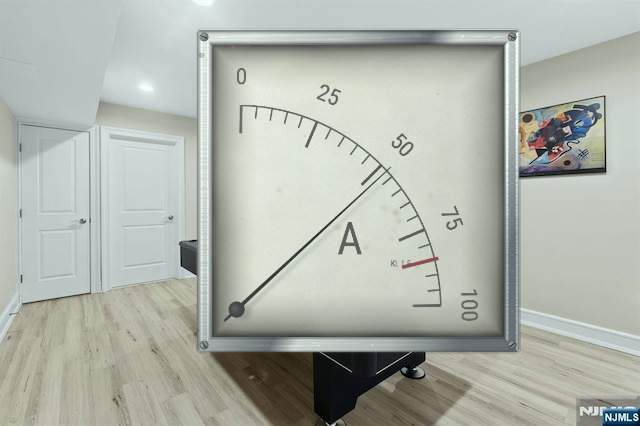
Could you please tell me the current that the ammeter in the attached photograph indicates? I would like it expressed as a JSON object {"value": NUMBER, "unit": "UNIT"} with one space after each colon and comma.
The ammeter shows {"value": 52.5, "unit": "A"}
